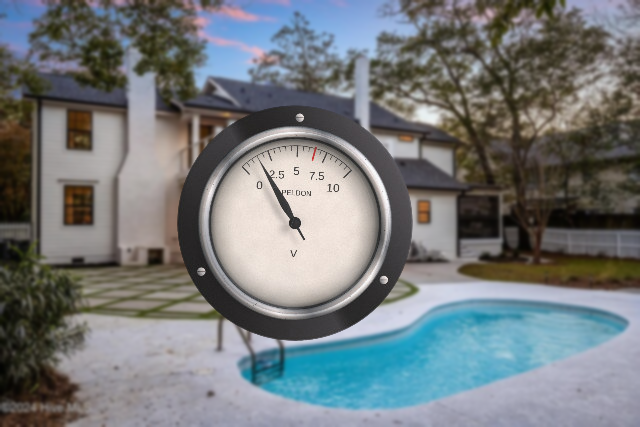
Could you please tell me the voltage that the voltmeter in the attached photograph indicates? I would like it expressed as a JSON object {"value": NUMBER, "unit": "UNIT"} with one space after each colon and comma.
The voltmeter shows {"value": 1.5, "unit": "V"}
